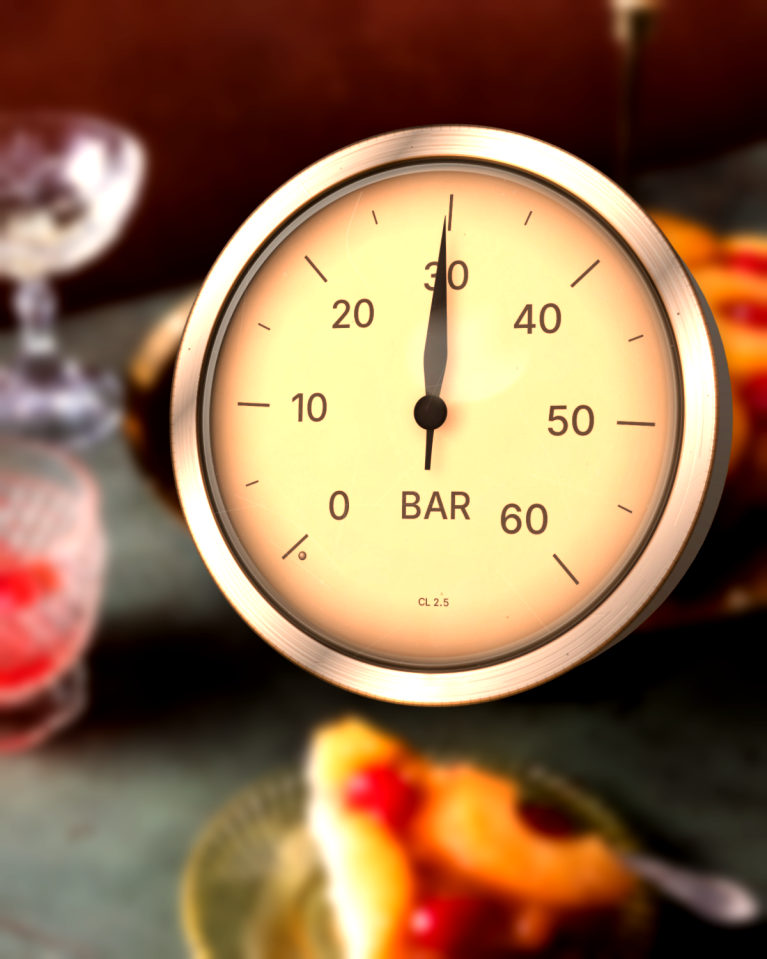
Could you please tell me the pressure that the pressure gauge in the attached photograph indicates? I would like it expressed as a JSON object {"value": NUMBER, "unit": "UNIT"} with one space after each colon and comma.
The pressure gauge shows {"value": 30, "unit": "bar"}
